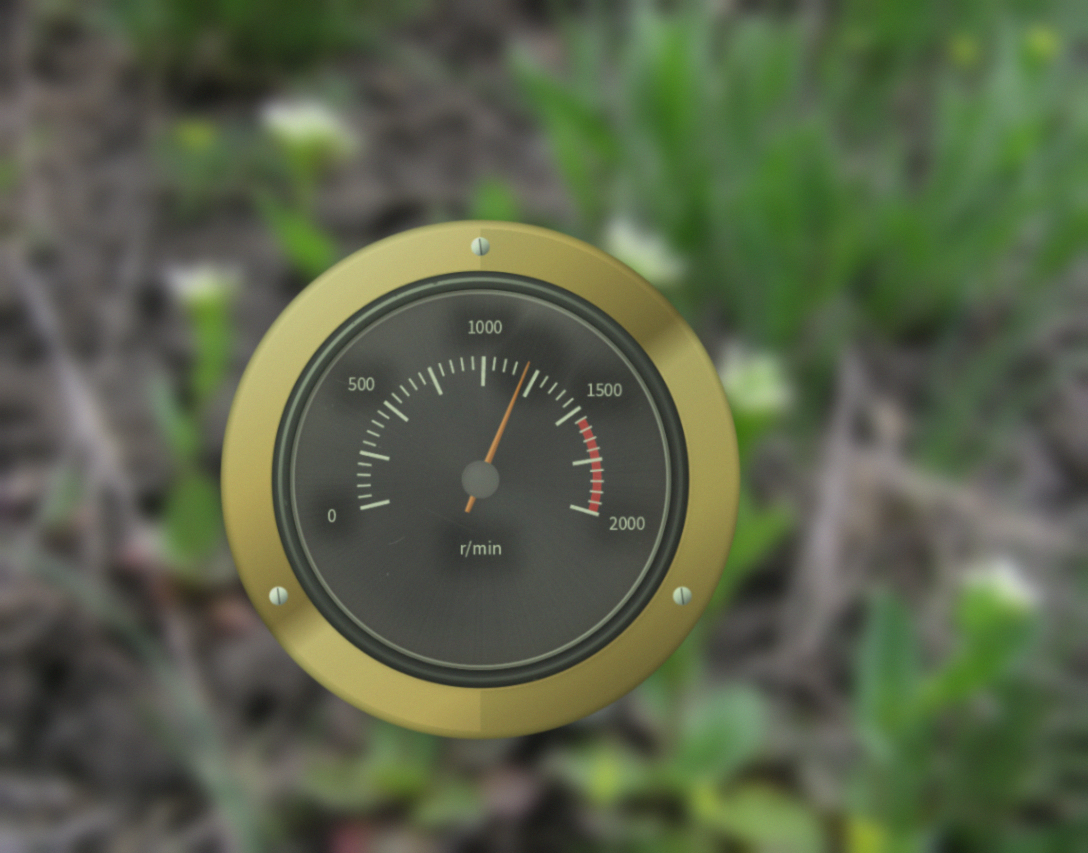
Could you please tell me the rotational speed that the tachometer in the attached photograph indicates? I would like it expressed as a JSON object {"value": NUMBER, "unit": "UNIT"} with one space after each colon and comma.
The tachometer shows {"value": 1200, "unit": "rpm"}
